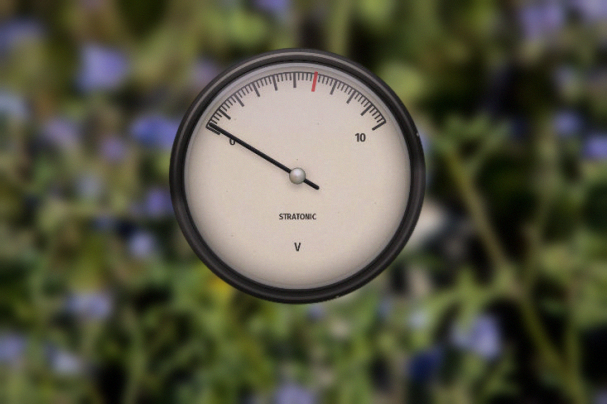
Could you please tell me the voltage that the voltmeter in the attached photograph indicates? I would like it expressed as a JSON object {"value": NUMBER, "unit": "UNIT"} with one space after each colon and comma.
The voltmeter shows {"value": 0.2, "unit": "V"}
